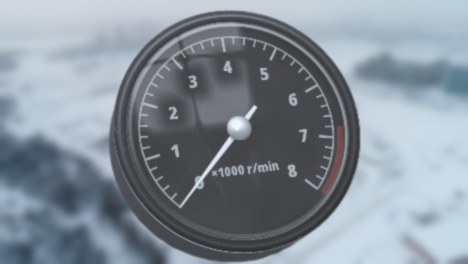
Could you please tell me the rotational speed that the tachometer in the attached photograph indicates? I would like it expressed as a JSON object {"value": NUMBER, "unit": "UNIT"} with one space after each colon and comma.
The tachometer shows {"value": 0, "unit": "rpm"}
